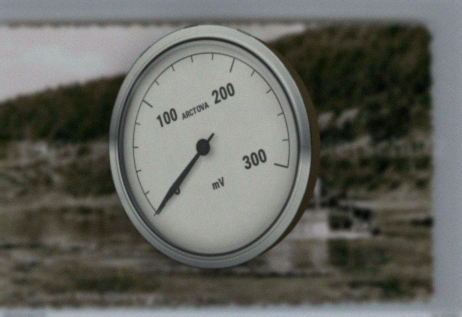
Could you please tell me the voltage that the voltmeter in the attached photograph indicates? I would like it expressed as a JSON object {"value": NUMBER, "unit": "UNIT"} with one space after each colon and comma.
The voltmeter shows {"value": 0, "unit": "mV"}
